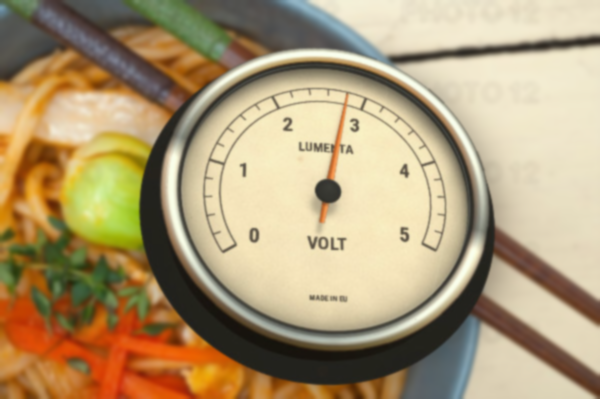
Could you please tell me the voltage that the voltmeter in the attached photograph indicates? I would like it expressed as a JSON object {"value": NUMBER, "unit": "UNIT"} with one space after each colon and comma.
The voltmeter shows {"value": 2.8, "unit": "V"}
